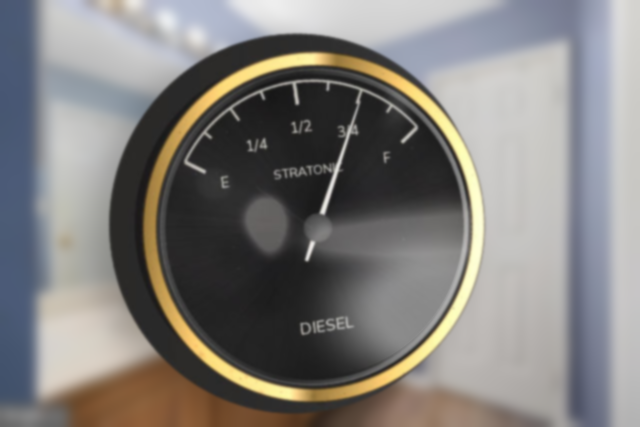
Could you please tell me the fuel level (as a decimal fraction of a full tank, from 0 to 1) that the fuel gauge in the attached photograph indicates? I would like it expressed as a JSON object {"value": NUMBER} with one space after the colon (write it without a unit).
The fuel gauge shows {"value": 0.75}
